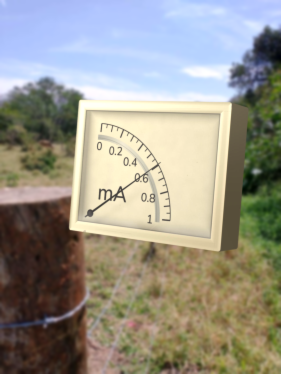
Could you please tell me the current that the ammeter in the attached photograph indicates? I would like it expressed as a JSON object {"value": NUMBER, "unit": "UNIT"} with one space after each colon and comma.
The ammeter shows {"value": 0.6, "unit": "mA"}
